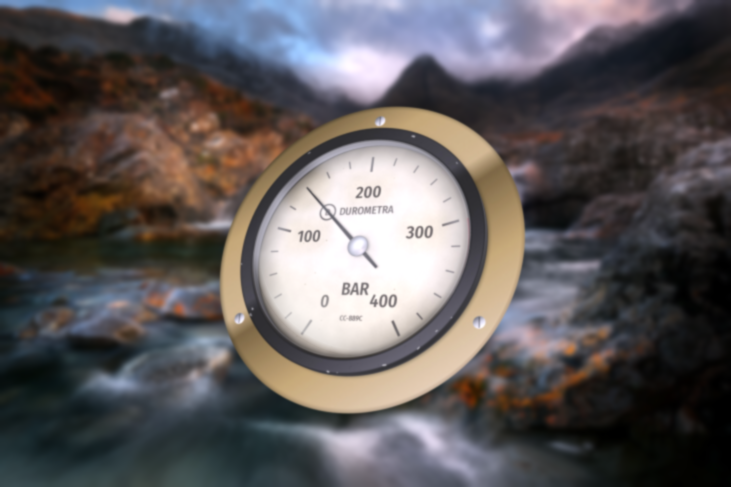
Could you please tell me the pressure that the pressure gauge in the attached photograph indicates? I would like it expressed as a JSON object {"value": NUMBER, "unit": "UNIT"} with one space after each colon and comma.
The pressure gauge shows {"value": 140, "unit": "bar"}
